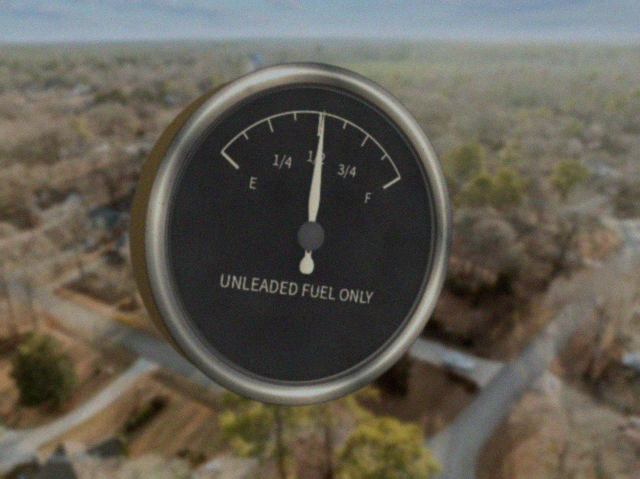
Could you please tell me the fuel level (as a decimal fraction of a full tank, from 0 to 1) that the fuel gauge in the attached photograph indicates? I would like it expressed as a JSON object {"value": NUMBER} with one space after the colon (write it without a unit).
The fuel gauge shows {"value": 0.5}
